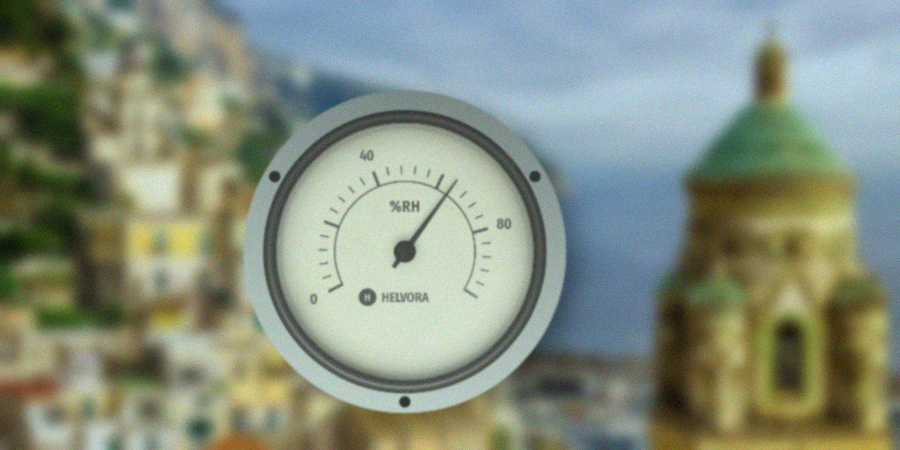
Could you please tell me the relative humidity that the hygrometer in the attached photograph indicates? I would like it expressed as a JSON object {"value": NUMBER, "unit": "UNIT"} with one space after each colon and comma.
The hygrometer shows {"value": 64, "unit": "%"}
